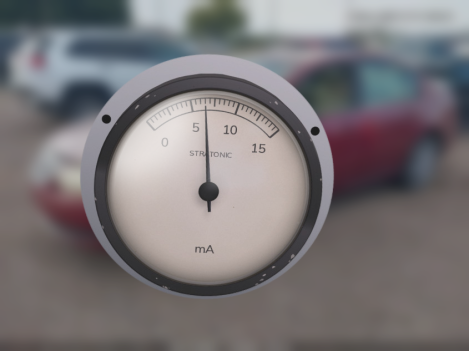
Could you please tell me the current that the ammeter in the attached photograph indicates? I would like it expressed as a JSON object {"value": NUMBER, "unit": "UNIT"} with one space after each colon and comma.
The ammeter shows {"value": 6.5, "unit": "mA"}
